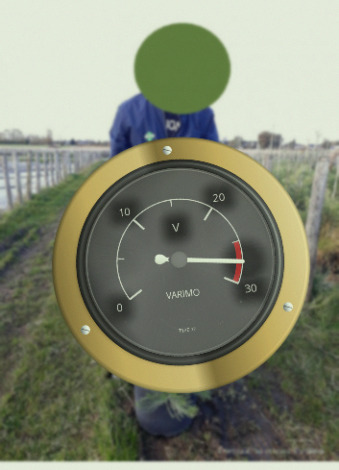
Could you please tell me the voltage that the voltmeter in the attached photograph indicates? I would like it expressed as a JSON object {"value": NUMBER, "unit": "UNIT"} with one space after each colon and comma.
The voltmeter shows {"value": 27.5, "unit": "V"}
